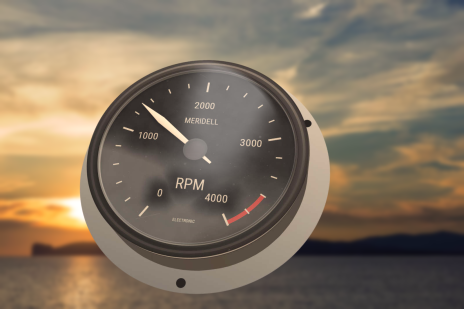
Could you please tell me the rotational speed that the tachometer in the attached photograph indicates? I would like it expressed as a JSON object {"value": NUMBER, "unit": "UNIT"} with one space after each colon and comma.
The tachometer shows {"value": 1300, "unit": "rpm"}
